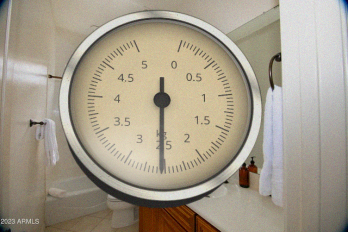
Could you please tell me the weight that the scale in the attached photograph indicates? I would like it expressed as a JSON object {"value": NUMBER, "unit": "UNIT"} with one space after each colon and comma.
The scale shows {"value": 2.55, "unit": "kg"}
